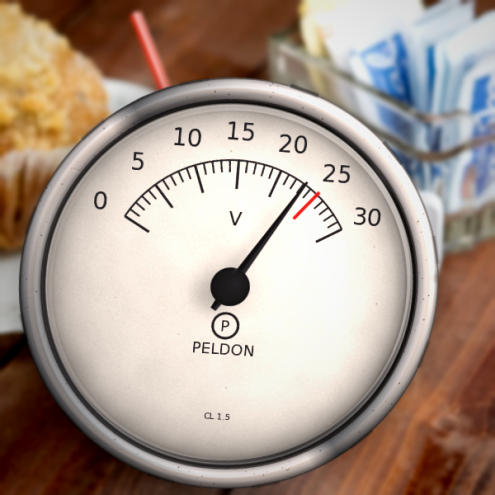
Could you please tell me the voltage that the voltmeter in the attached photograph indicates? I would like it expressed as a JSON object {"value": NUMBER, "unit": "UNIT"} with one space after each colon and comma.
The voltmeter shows {"value": 23, "unit": "V"}
